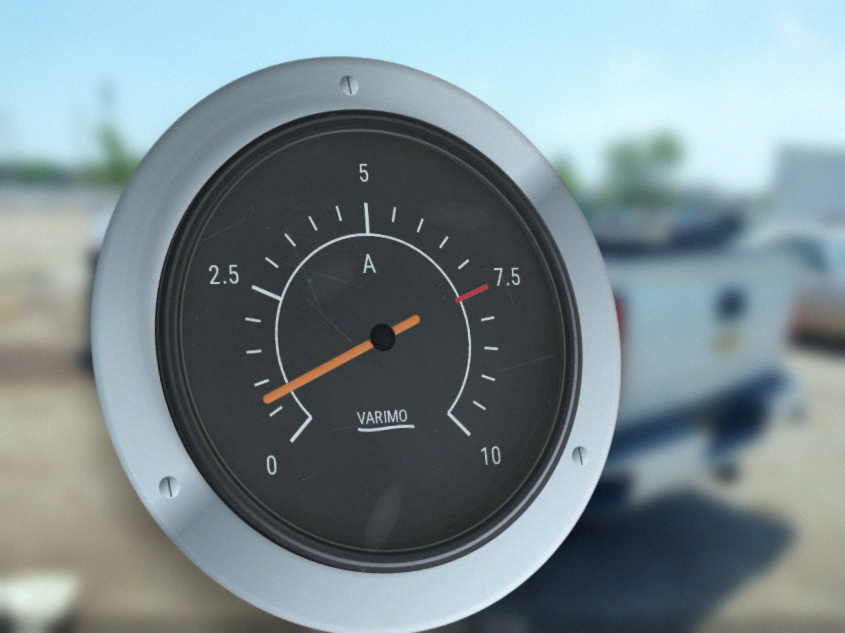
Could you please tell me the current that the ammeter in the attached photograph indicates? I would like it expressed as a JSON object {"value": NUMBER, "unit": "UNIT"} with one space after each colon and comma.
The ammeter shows {"value": 0.75, "unit": "A"}
